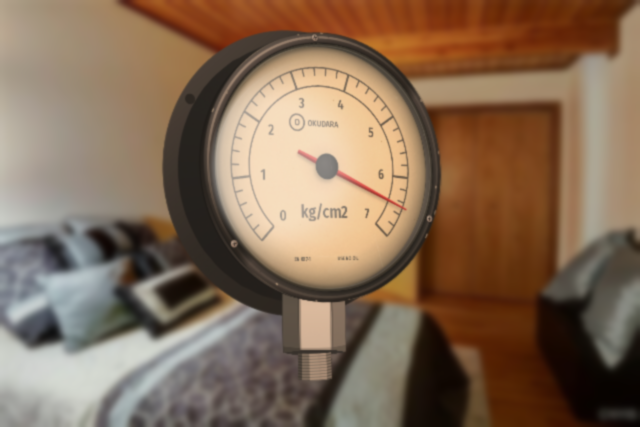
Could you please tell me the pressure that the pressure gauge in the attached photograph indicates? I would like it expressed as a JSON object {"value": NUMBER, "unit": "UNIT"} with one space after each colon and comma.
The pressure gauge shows {"value": 6.5, "unit": "kg/cm²"}
